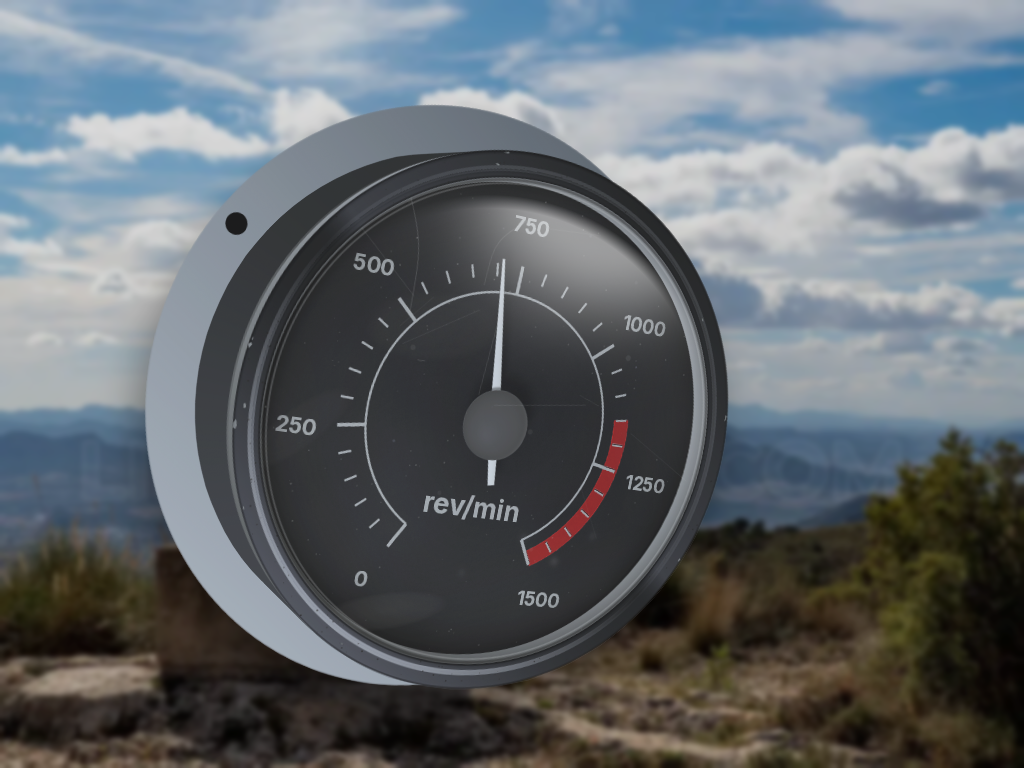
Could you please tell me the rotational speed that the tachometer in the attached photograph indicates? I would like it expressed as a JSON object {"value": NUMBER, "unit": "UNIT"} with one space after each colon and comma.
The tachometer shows {"value": 700, "unit": "rpm"}
